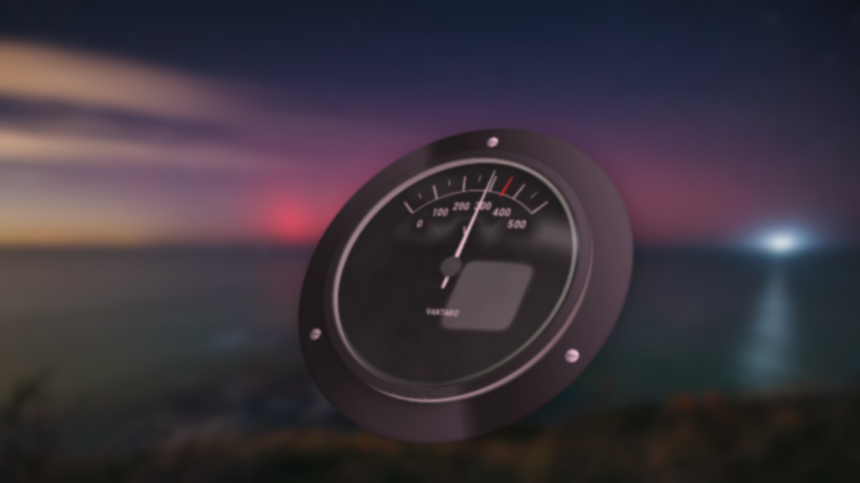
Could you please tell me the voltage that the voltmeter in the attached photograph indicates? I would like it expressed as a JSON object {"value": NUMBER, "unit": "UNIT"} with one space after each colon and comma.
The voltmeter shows {"value": 300, "unit": "V"}
